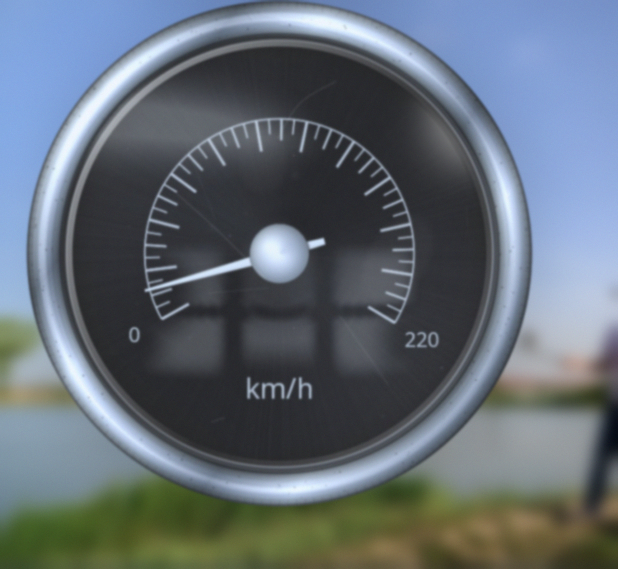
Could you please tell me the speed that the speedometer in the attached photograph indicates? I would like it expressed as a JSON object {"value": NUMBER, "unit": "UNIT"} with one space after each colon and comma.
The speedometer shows {"value": 12.5, "unit": "km/h"}
